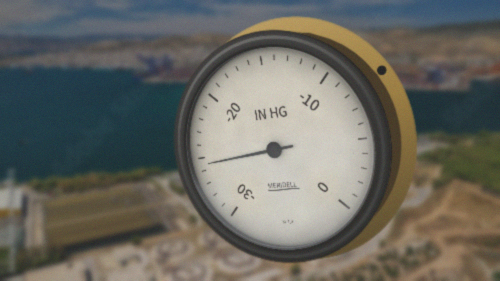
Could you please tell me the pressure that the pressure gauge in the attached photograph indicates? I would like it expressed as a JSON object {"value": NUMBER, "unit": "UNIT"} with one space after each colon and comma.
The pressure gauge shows {"value": -25.5, "unit": "inHg"}
